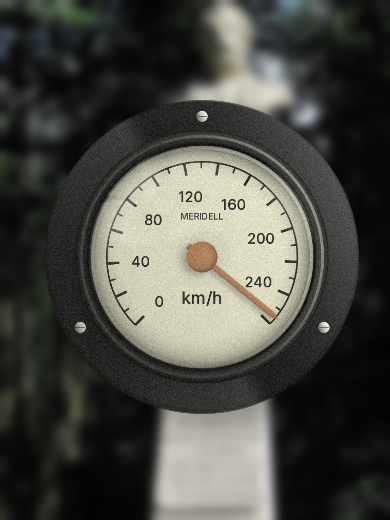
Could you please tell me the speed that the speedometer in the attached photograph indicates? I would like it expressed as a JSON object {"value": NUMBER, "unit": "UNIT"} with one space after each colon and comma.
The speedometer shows {"value": 255, "unit": "km/h"}
